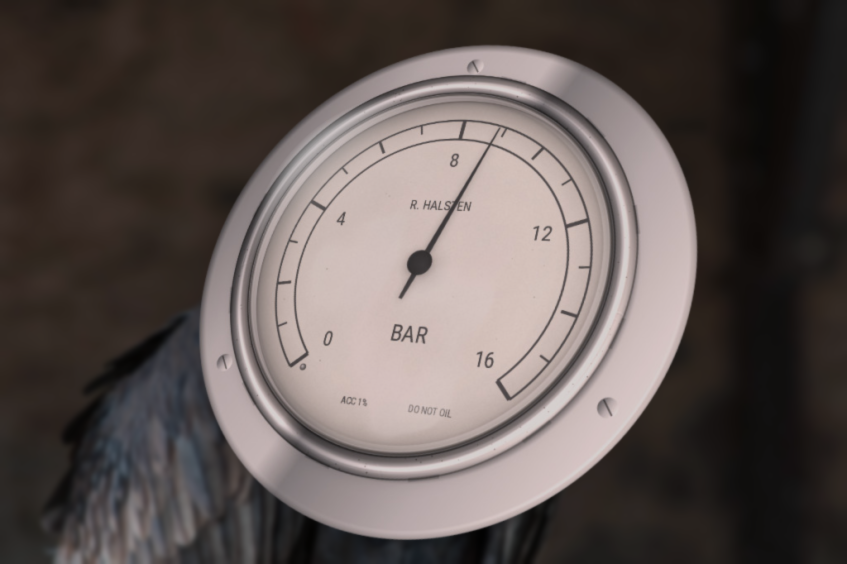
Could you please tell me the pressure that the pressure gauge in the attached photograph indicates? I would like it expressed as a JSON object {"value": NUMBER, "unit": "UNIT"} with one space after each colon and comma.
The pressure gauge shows {"value": 9, "unit": "bar"}
